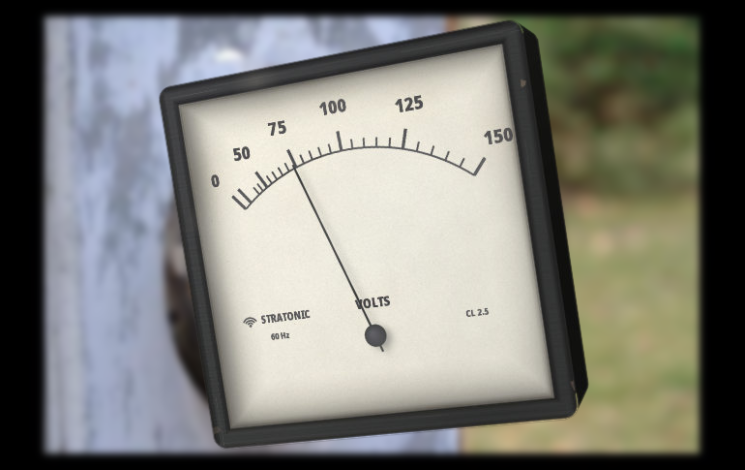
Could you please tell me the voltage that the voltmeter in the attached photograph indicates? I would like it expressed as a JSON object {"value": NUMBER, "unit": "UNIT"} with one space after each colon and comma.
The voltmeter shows {"value": 75, "unit": "V"}
